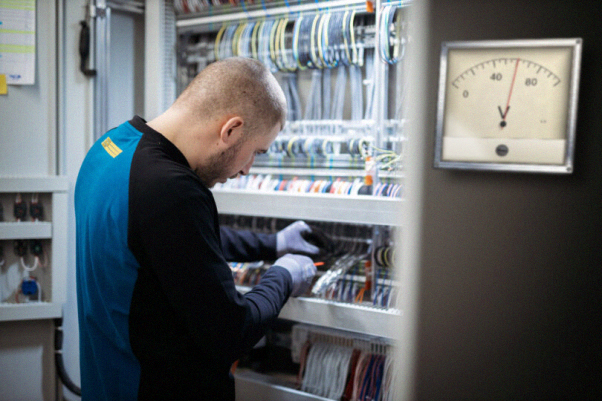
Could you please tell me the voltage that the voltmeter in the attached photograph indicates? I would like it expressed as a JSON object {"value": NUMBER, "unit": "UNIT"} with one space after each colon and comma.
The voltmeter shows {"value": 60, "unit": "V"}
